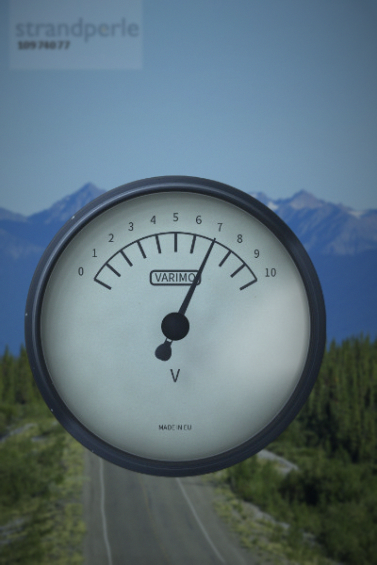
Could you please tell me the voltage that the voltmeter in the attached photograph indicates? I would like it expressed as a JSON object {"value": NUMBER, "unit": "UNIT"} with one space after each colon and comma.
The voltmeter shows {"value": 7, "unit": "V"}
